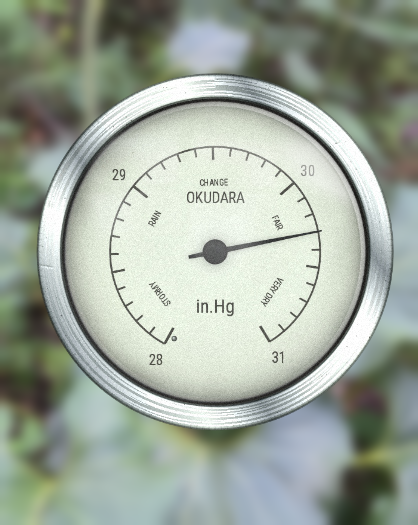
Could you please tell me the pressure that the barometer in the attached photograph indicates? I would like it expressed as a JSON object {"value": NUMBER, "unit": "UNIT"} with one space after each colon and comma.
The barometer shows {"value": 30.3, "unit": "inHg"}
